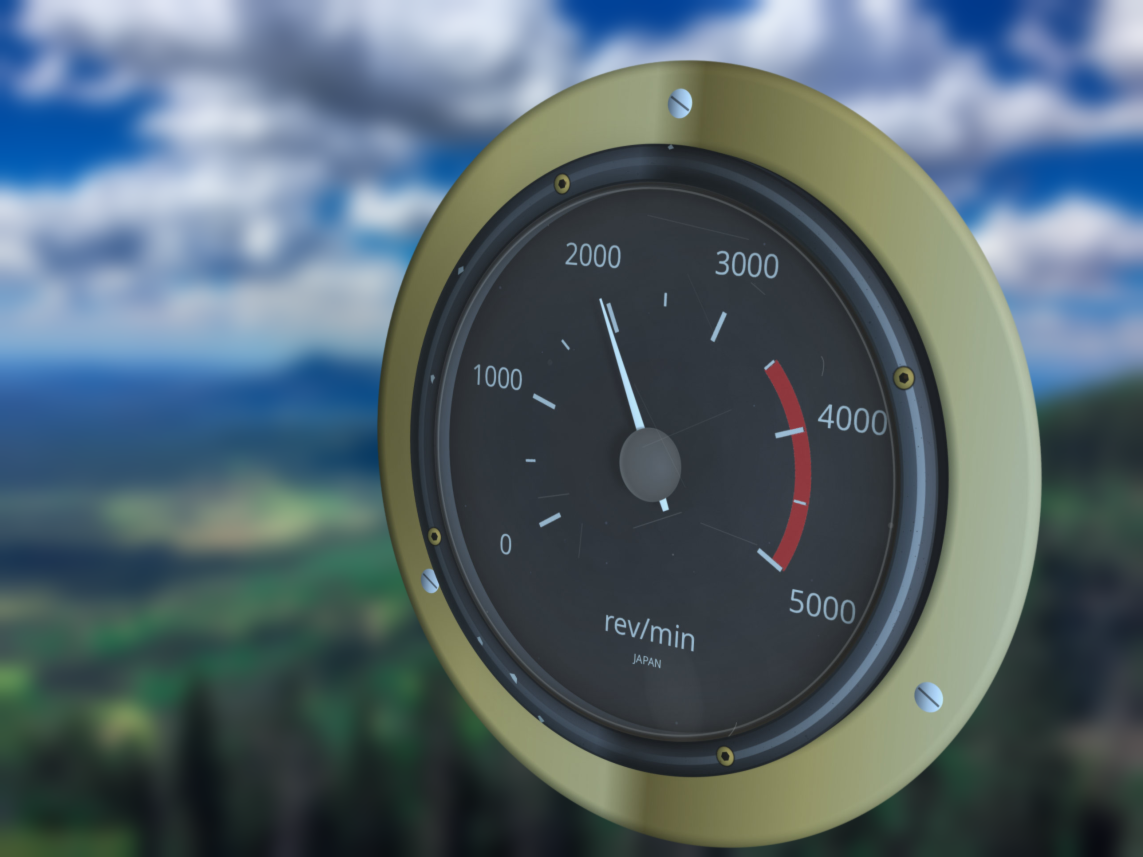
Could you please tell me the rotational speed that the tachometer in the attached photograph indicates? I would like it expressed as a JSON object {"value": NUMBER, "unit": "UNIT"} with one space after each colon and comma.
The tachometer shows {"value": 2000, "unit": "rpm"}
